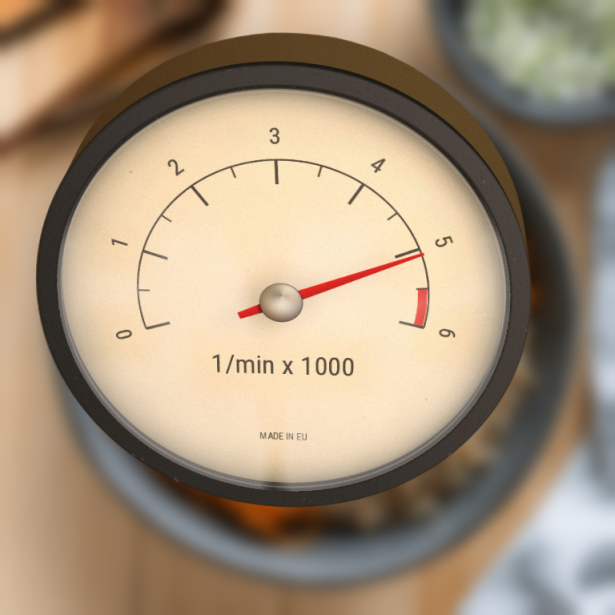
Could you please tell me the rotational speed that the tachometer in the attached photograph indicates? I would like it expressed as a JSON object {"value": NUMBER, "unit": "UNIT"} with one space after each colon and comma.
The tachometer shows {"value": 5000, "unit": "rpm"}
